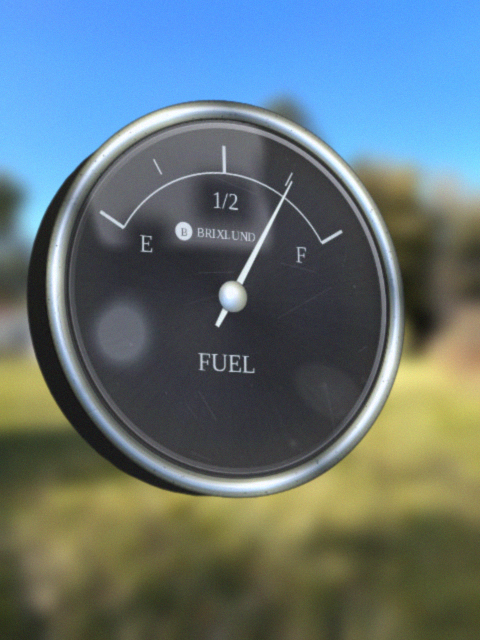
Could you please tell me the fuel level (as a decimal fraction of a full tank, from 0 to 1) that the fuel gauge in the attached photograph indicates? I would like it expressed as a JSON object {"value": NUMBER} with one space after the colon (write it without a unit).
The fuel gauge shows {"value": 0.75}
